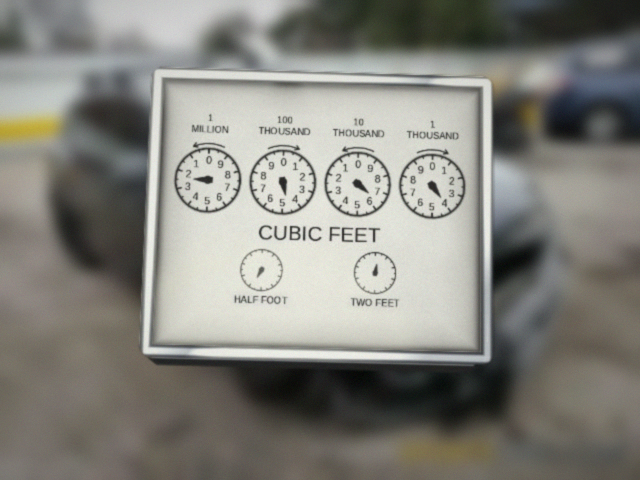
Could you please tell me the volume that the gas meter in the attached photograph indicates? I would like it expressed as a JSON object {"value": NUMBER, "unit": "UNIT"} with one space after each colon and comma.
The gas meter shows {"value": 246400, "unit": "ft³"}
